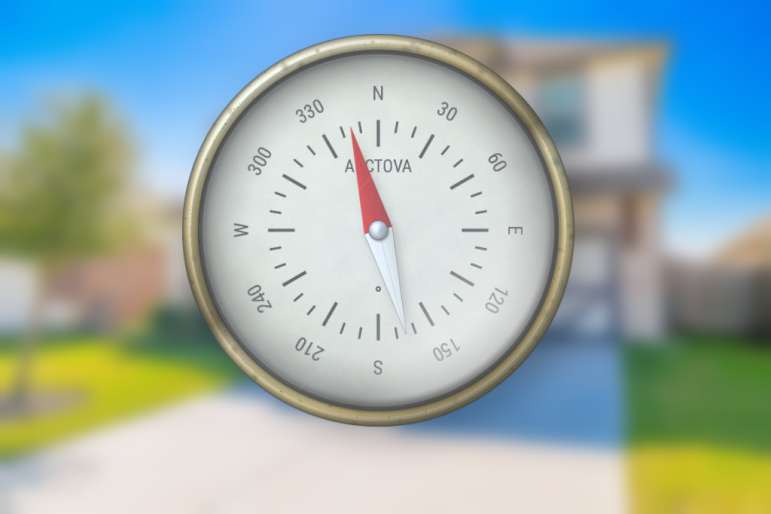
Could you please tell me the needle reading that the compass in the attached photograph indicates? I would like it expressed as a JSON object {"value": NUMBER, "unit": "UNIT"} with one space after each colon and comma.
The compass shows {"value": 345, "unit": "°"}
